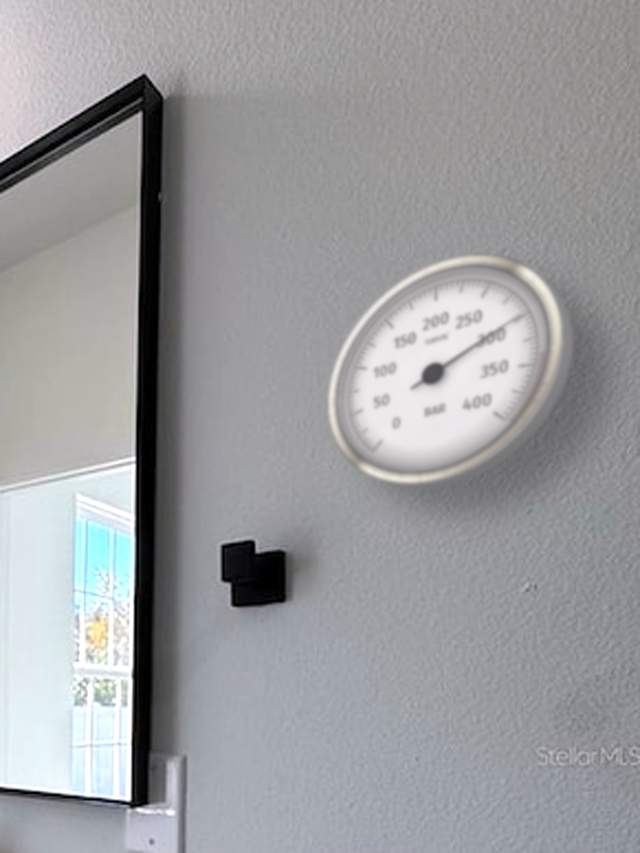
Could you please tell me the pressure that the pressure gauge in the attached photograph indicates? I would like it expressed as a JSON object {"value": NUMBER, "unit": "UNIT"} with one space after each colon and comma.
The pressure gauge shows {"value": 300, "unit": "bar"}
